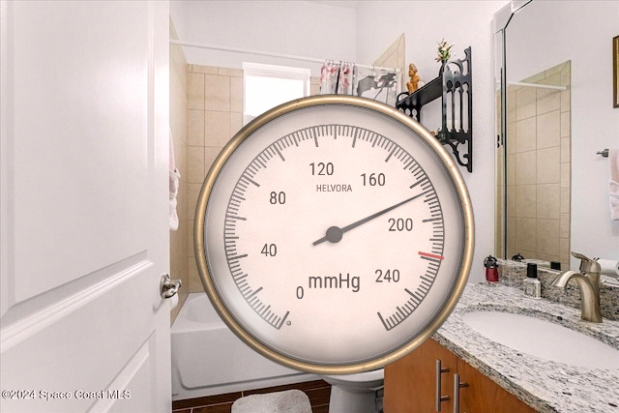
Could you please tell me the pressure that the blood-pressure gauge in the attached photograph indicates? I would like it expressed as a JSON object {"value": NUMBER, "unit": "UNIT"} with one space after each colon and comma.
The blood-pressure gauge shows {"value": 186, "unit": "mmHg"}
